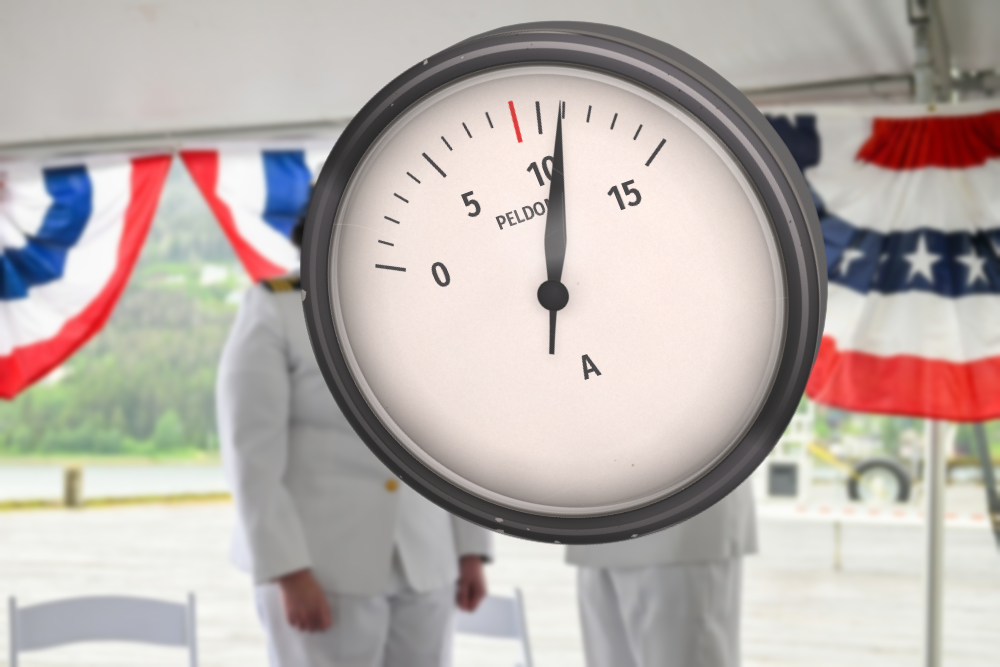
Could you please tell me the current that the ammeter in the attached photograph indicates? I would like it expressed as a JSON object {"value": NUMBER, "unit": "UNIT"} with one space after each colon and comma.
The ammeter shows {"value": 11, "unit": "A"}
